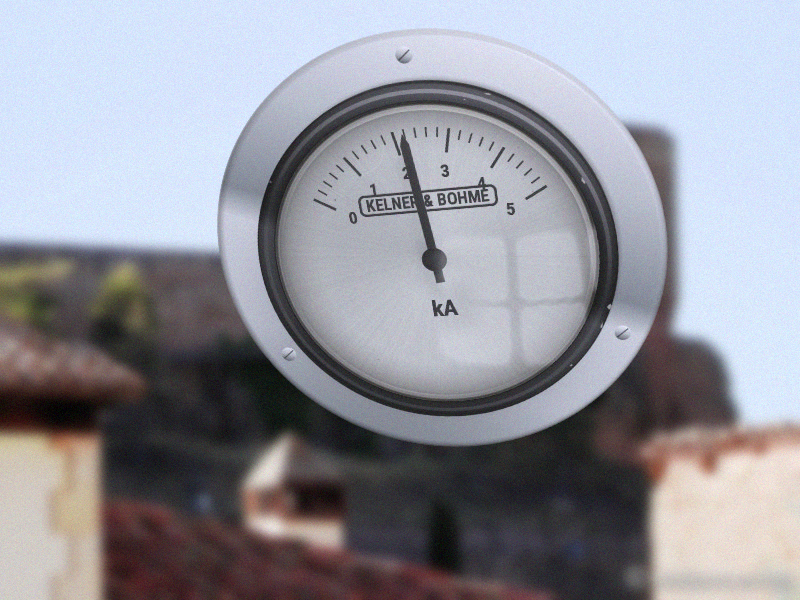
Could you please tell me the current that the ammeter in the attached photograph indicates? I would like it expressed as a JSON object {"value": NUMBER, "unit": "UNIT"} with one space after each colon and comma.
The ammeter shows {"value": 2.2, "unit": "kA"}
